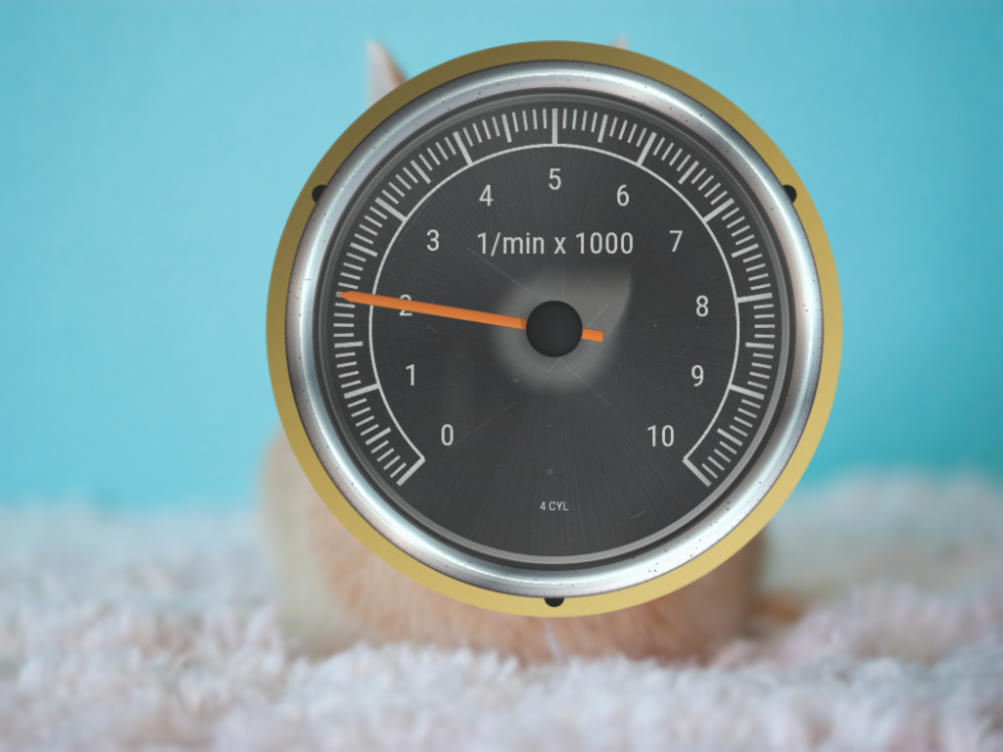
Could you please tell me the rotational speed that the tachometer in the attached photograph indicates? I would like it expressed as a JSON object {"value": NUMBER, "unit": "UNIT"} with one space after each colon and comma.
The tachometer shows {"value": 2000, "unit": "rpm"}
